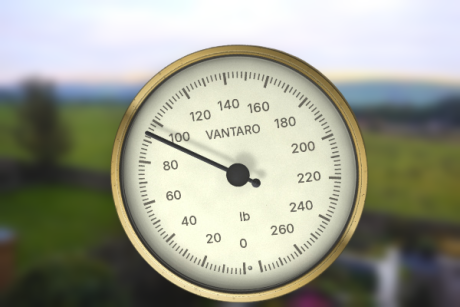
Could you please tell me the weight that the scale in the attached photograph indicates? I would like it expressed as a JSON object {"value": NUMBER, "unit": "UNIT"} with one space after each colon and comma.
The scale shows {"value": 94, "unit": "lb"}
